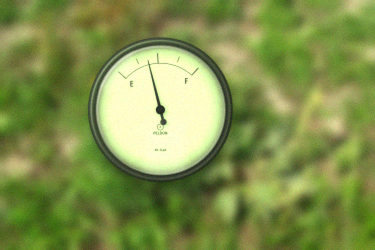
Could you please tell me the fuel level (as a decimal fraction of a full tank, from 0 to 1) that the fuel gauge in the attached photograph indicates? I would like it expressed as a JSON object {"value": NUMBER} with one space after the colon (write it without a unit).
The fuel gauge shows {"value": 0.375}
